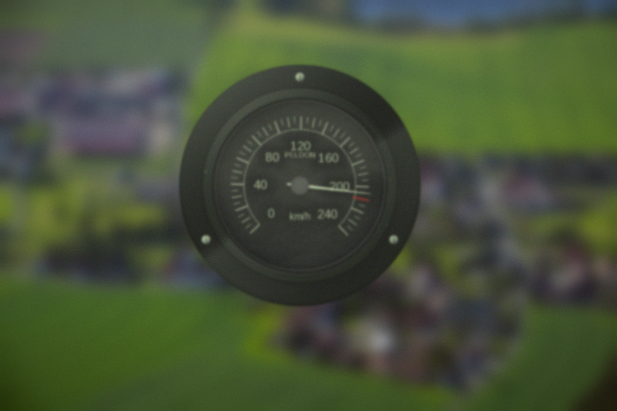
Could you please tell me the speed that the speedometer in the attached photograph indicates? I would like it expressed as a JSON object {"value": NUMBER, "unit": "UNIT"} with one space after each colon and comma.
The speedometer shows {"value": 205, "unit": "km/h"}
